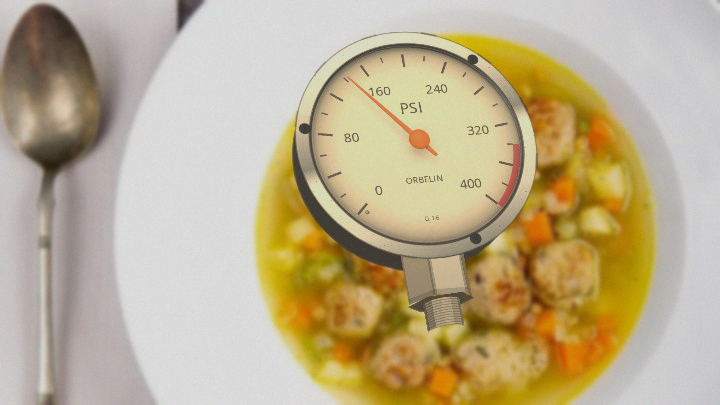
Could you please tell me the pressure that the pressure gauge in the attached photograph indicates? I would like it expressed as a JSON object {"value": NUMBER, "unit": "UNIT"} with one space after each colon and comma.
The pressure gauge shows {"value": 140, "unit": "psi"}
